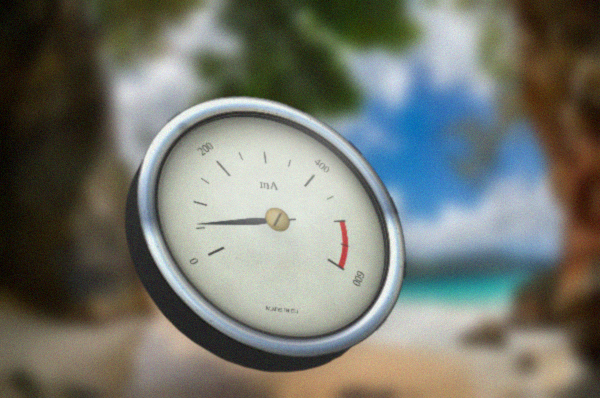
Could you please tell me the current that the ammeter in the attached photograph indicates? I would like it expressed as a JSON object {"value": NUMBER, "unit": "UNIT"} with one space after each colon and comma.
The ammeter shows {"value": 50, "unit": "mA"}
